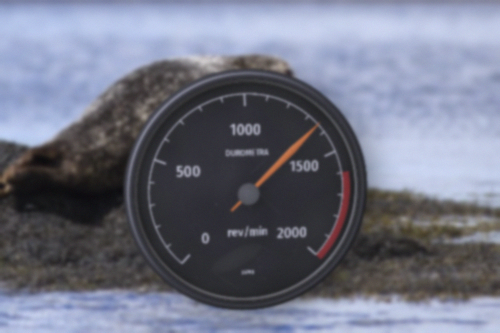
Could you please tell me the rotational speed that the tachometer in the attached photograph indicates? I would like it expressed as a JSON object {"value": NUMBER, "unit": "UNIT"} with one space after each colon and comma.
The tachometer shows {"value": 1350, "unit": "rpm"}
